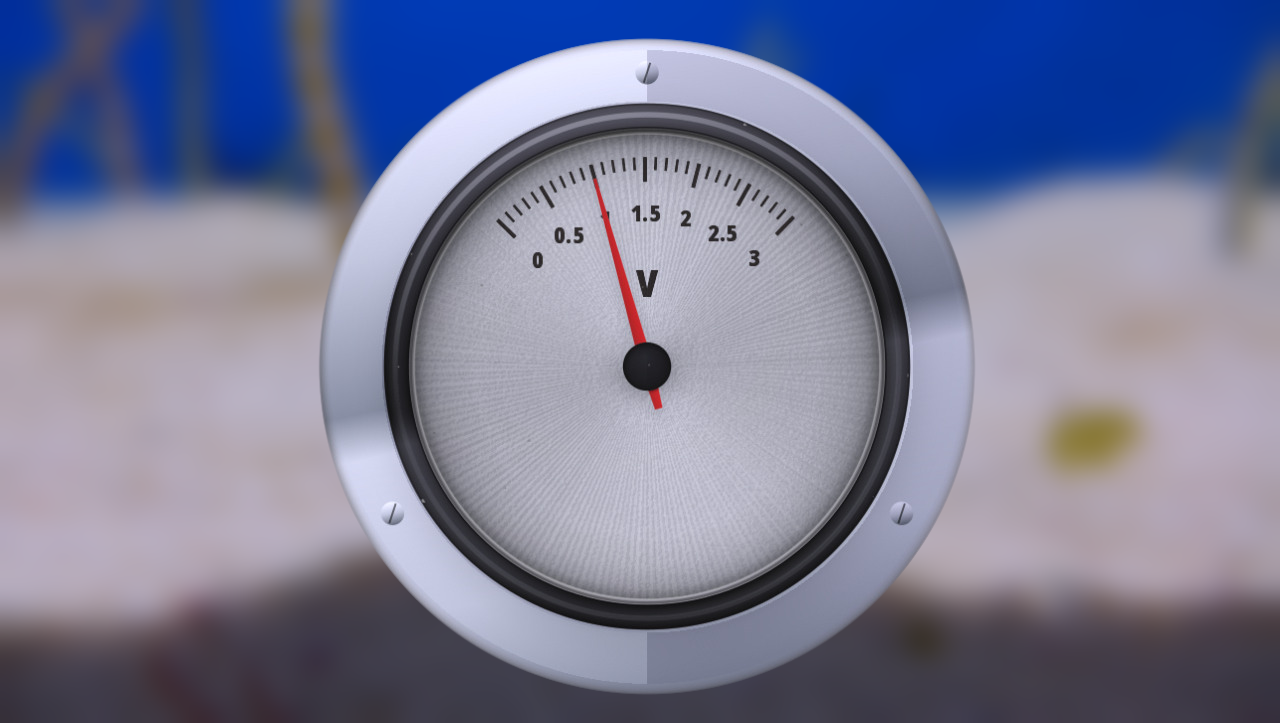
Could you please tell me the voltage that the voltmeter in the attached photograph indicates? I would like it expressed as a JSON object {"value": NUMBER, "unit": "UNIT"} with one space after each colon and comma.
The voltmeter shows {"value": 1, "unit": "V"}
